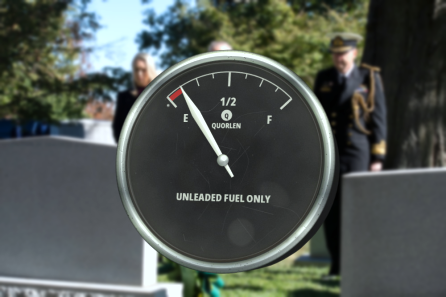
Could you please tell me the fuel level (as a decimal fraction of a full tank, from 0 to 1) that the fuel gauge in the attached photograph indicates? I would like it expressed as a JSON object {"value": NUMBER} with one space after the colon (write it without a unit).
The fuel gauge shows {"value": 0.125}
